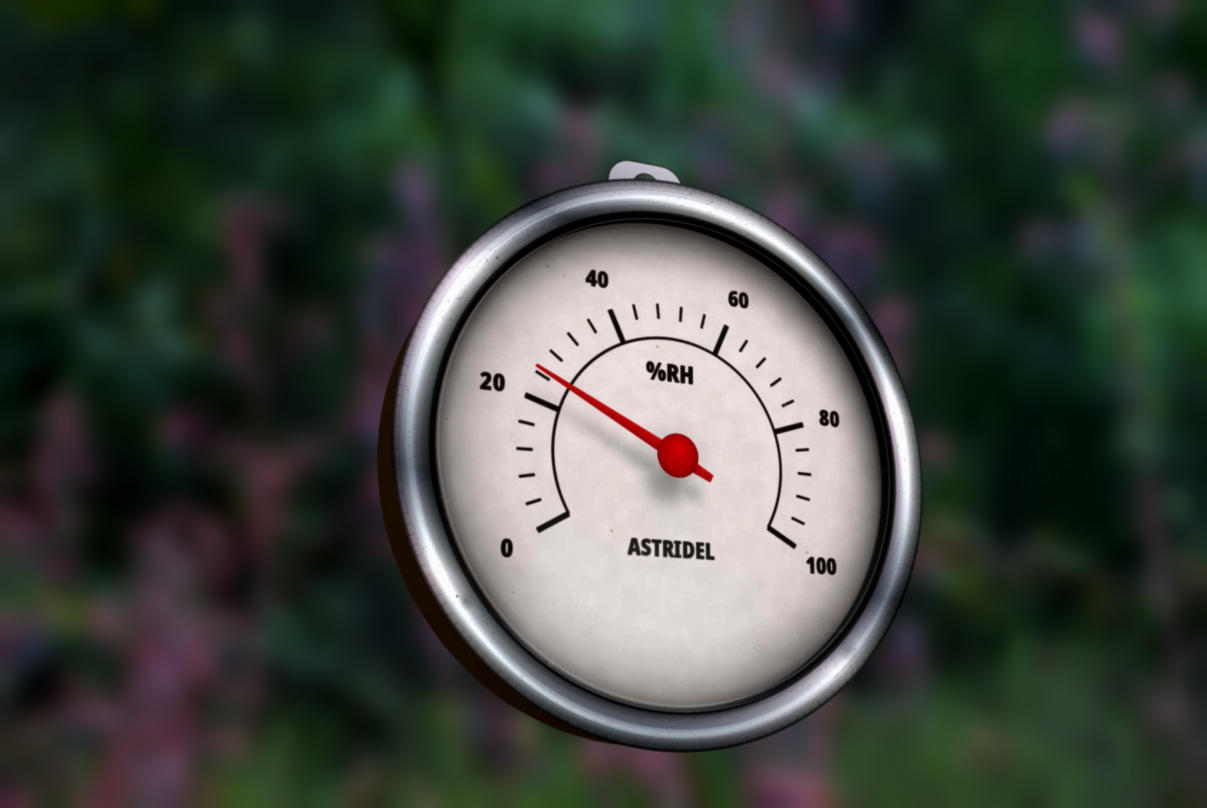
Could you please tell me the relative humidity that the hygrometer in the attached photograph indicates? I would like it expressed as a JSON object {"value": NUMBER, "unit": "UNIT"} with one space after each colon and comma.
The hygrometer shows {"value": 24, "unit": "%"}
